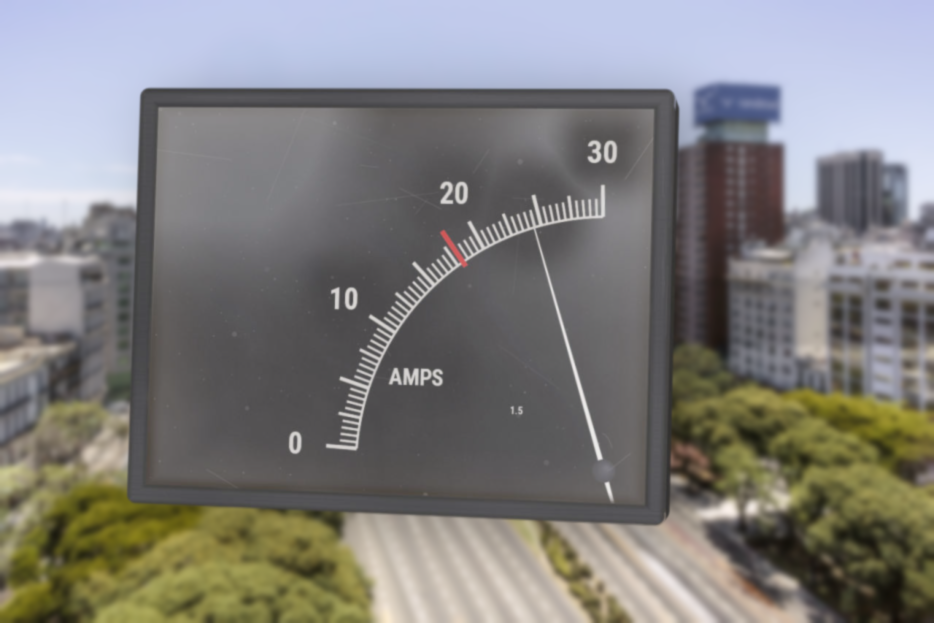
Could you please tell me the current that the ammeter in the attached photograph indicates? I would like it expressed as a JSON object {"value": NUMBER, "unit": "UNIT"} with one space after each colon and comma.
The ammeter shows {"value": 24.5, "unit": "A"}
